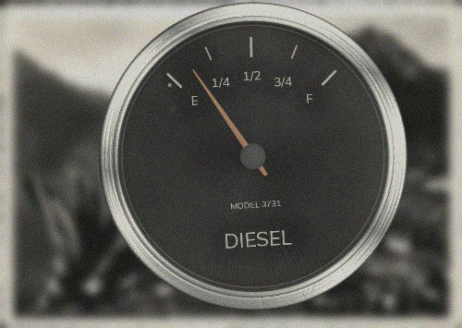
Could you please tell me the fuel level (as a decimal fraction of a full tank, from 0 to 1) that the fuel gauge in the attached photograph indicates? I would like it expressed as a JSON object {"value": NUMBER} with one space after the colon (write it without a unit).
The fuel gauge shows {"value": 0.125}
